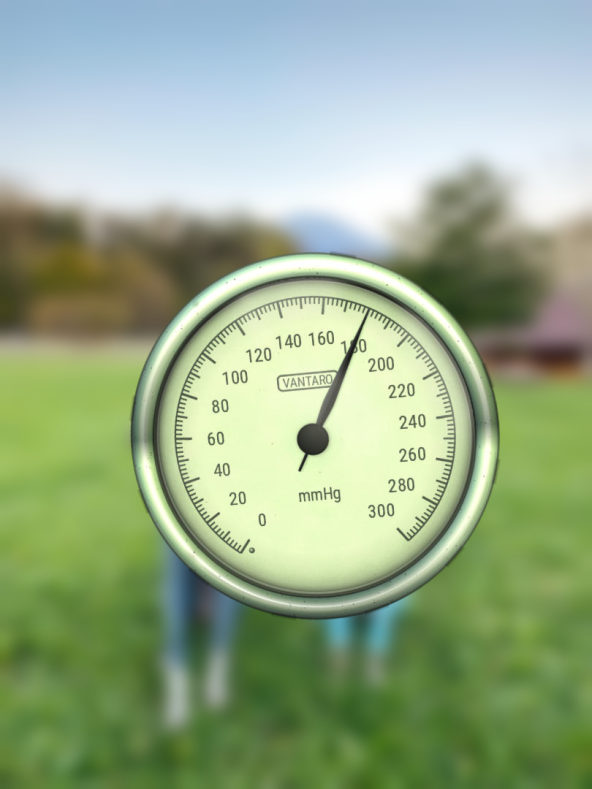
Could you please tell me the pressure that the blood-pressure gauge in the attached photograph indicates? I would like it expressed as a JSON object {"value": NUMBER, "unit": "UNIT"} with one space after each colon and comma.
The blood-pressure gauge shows {"value": 180, "unit": "mmHg"}
